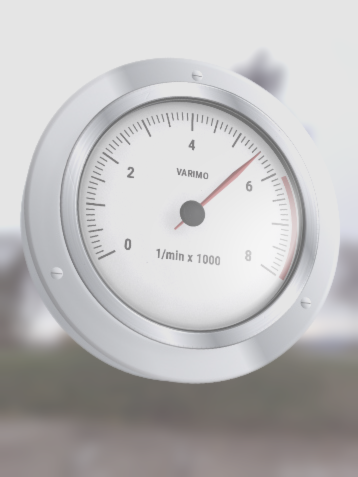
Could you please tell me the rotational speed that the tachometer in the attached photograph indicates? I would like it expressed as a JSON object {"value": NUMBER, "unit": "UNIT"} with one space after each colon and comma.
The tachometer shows {"value": 5500, "unit": "rpm"}
